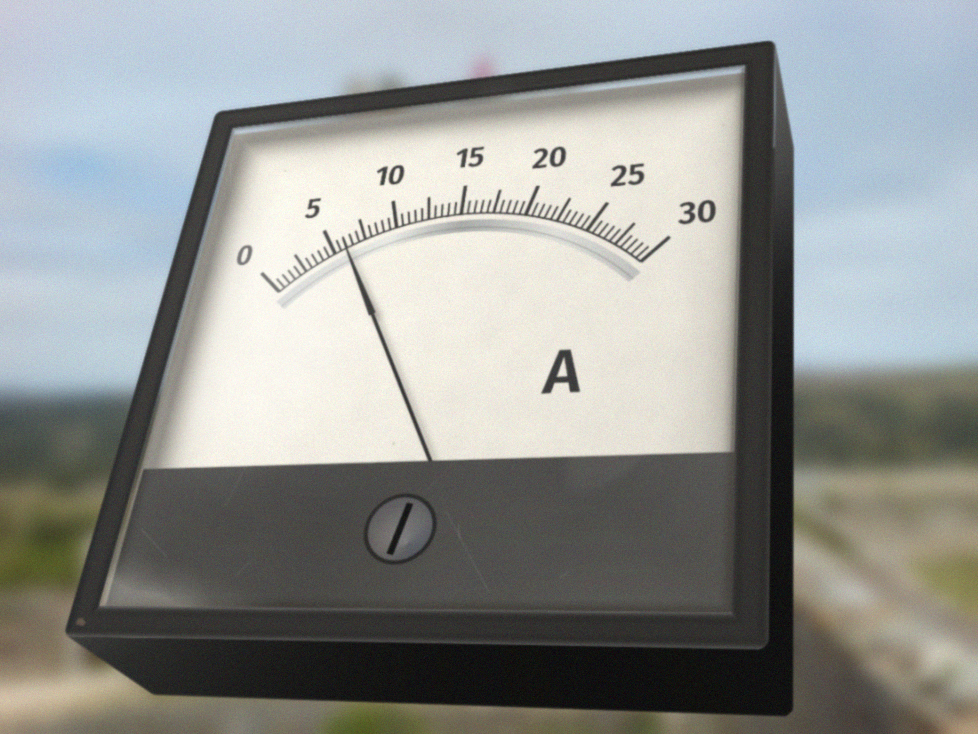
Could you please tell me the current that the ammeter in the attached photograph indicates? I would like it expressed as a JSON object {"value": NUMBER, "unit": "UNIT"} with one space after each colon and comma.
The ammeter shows {"value": 6, "unit": "A"}
